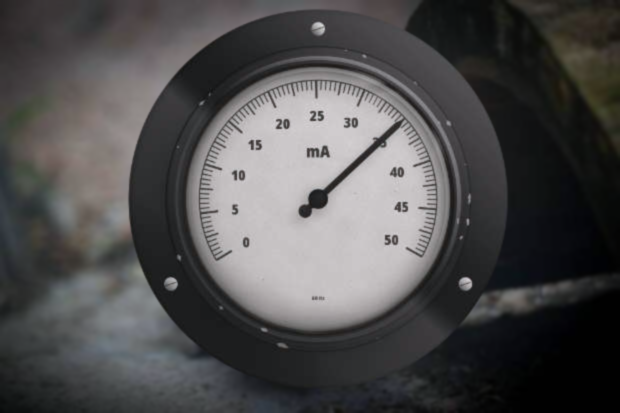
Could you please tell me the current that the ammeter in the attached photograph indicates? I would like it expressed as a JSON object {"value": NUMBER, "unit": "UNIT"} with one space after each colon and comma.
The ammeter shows {"value": 35, "unit": "mA"}
